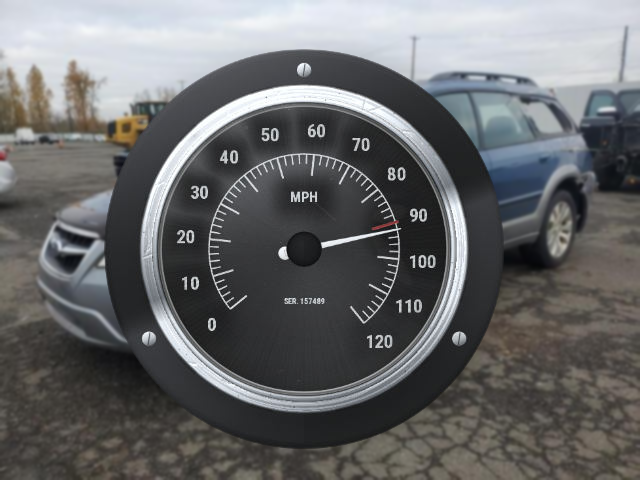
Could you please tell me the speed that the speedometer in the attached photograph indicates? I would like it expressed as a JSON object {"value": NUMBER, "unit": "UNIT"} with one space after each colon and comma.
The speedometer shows {"value": 92, "unit": "mph"}
